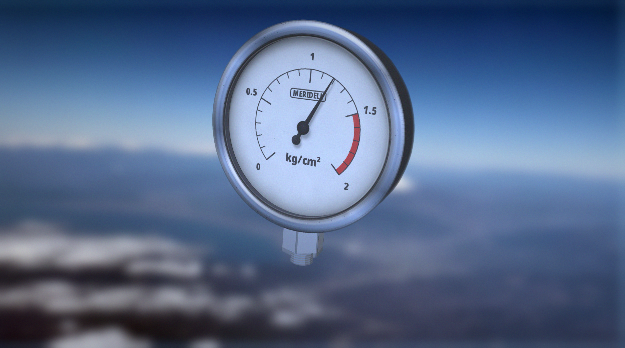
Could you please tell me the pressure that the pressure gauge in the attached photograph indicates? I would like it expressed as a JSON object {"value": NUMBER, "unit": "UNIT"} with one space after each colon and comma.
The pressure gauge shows {"value": 1.2, "unit": "kg/cm²"}
